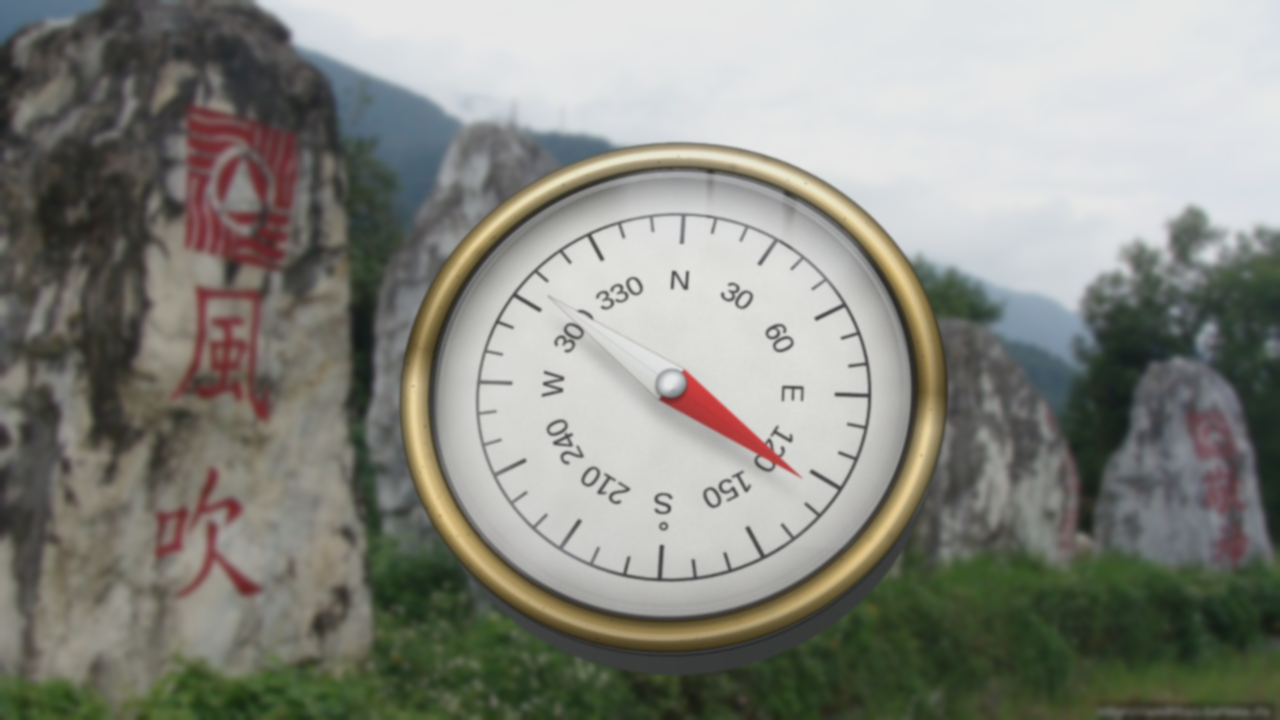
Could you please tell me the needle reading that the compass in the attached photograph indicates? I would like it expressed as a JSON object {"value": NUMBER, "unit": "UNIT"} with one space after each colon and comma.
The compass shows {"value": 125, "unit": "°"}
